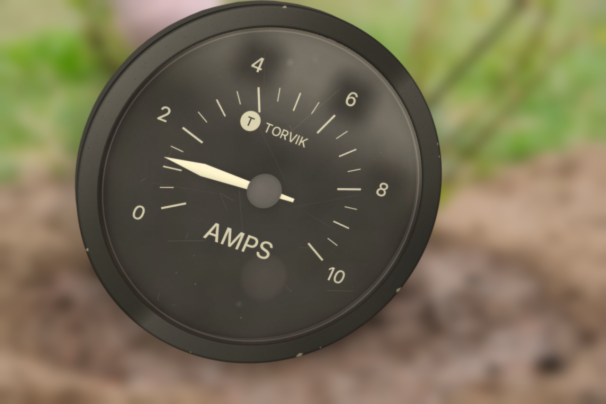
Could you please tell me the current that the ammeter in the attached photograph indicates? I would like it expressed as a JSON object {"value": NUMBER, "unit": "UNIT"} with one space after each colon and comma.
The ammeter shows {"value": 1.25, "unit": "A"}
